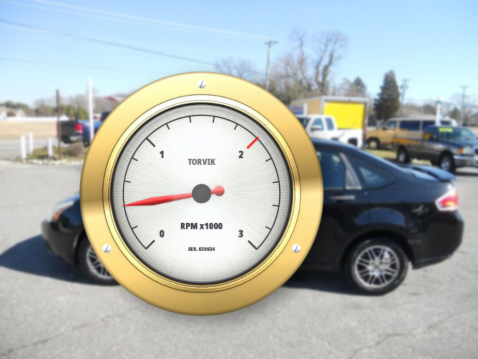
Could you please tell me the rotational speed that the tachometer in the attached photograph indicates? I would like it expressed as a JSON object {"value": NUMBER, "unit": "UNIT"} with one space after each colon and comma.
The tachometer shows {"value": 400, "unit": "rpm"}
